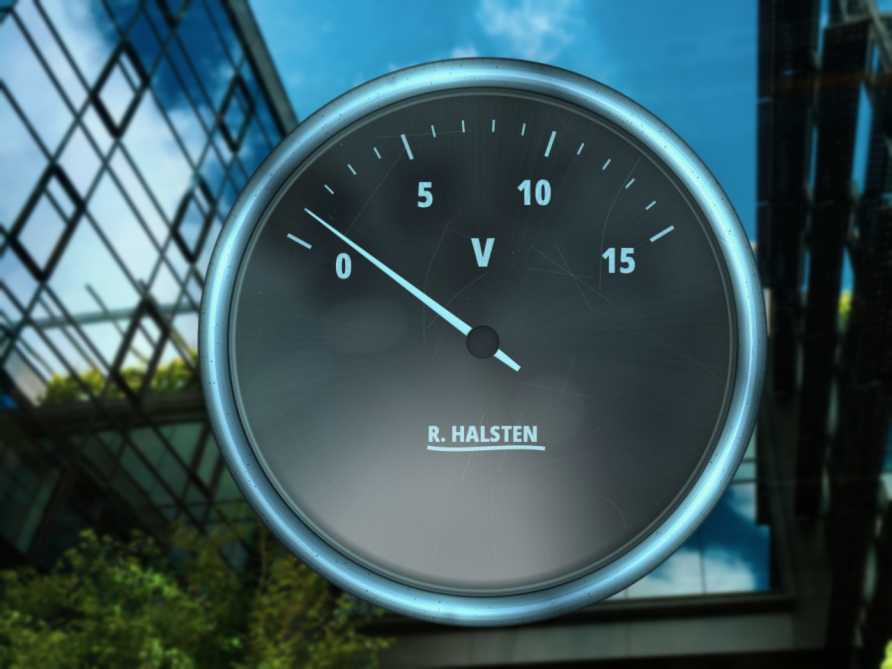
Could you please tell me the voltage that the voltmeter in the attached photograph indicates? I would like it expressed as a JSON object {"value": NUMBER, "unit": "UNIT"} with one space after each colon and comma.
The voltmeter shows {"value": 1, "unit": "V"}
